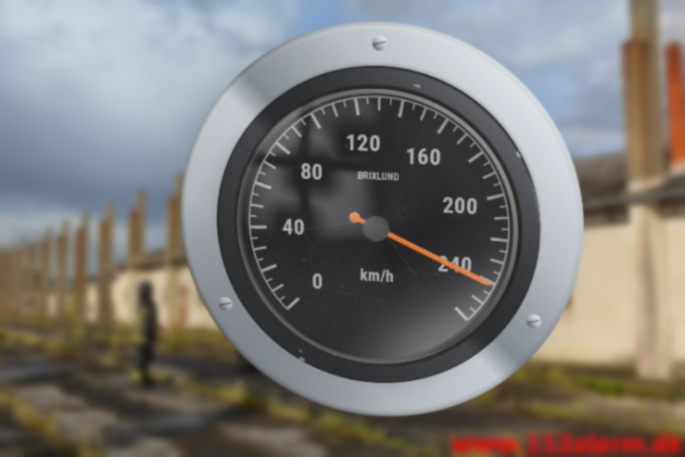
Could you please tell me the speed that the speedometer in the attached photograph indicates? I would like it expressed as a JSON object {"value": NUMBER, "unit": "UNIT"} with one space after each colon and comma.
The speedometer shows {"value": 240, "unit": "km/h"}
